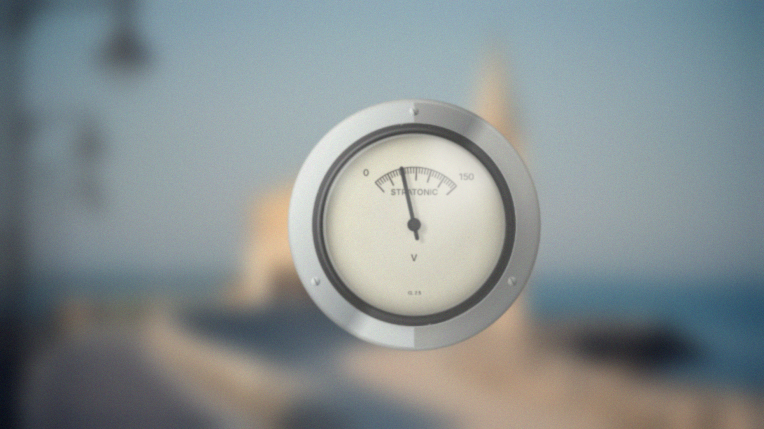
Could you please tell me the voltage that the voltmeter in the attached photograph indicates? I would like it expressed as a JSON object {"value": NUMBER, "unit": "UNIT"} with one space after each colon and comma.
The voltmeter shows {"value": 50, "unit": "V"}
